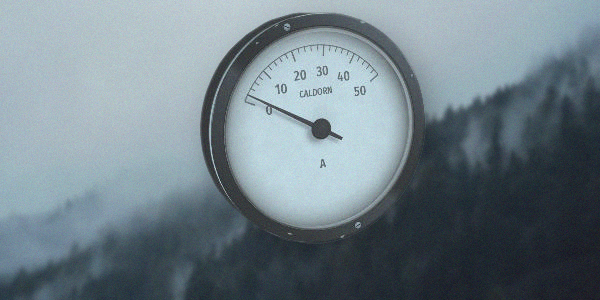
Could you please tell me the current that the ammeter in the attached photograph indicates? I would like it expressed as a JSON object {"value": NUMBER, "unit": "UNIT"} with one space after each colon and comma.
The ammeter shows {"value": 2, "unit": "A"}
